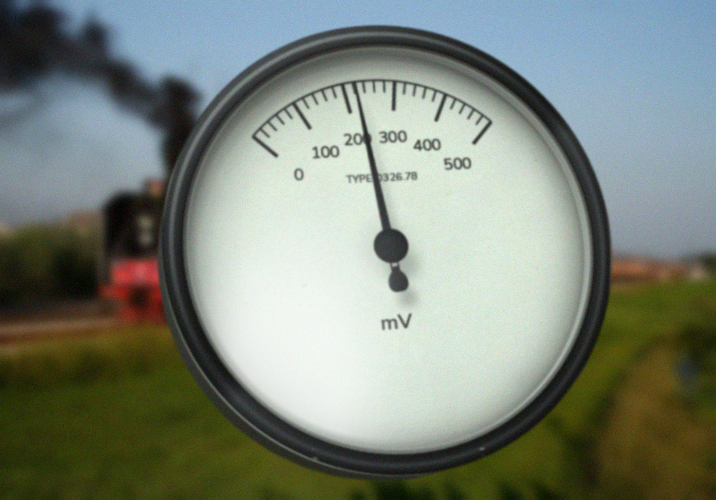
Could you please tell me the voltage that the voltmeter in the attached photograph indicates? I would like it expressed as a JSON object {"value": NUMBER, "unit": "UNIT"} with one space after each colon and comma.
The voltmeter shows {"value": 220, "unit": "mV"}
